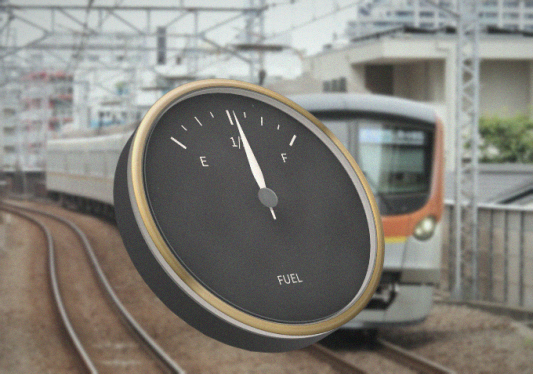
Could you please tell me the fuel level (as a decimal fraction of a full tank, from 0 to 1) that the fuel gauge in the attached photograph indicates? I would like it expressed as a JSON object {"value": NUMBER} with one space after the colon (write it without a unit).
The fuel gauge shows {"value": 0.5}
